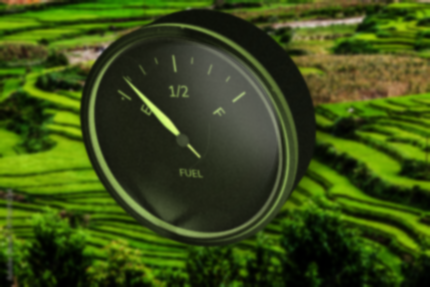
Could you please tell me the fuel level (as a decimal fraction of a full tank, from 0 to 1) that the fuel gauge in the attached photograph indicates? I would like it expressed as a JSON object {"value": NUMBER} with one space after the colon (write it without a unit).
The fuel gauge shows {"value": 0.125}
